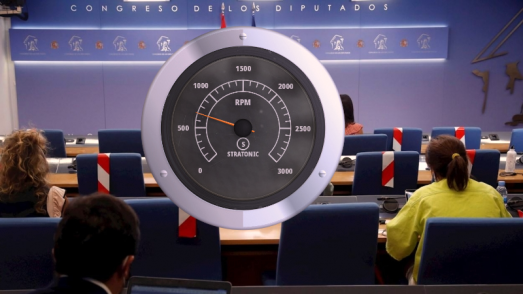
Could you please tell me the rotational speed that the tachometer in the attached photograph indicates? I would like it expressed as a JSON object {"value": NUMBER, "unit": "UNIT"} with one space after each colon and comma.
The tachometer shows {"value": 700, "unit": "rpm"}
